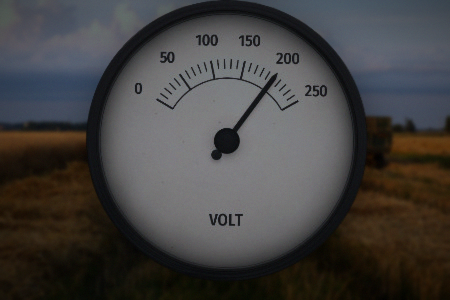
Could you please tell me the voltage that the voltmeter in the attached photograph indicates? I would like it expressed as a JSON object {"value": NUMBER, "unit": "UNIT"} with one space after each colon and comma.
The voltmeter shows {"value": 200, "unit": "V"}
